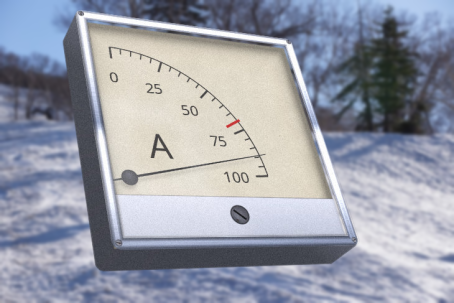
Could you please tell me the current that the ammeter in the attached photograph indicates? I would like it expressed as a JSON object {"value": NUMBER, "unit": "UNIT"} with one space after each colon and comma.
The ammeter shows {"value": 90, "unit": "A"}
